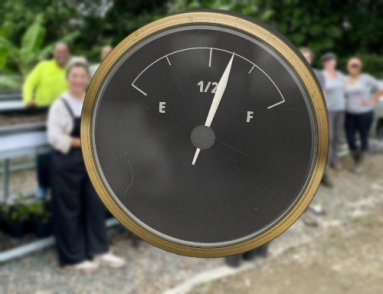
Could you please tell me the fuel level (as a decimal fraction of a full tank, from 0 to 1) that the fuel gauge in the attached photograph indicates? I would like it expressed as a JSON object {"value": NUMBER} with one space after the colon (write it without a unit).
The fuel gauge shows {"value": 0.625}
